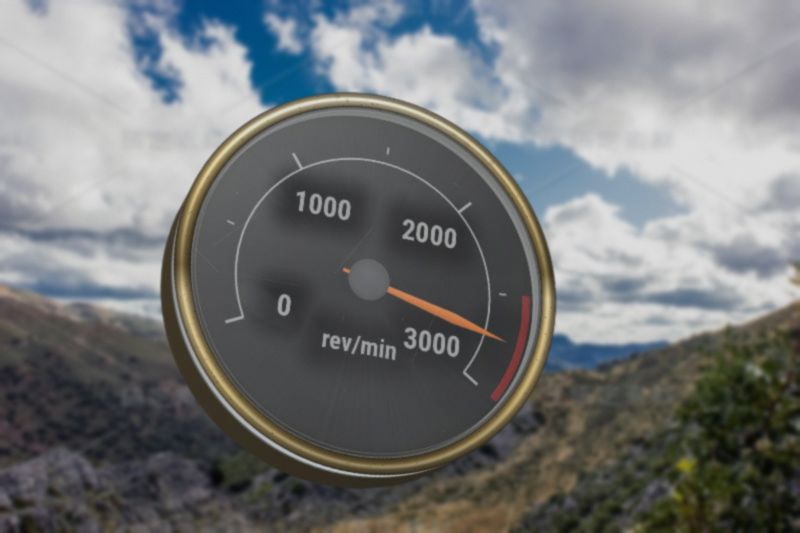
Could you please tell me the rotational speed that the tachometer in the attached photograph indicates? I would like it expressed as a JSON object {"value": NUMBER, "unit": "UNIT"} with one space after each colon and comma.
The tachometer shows {"value": 2750, "unit": "rpm"}
